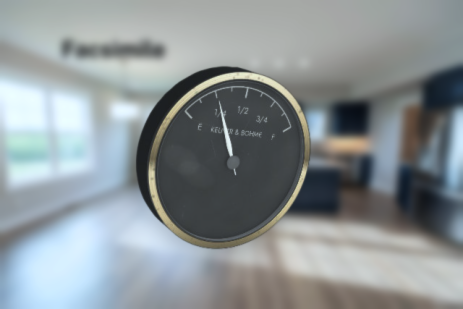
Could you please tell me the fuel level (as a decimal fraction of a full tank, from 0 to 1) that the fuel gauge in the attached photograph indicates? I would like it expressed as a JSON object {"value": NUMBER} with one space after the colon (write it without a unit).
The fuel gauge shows {"value": 0.25}
